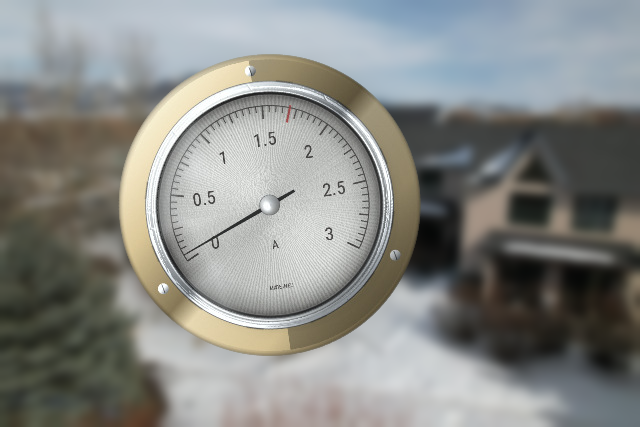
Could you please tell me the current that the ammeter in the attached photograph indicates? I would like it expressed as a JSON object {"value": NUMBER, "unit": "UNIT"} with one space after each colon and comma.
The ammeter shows {"value": 0.05, "unit": "A"}
